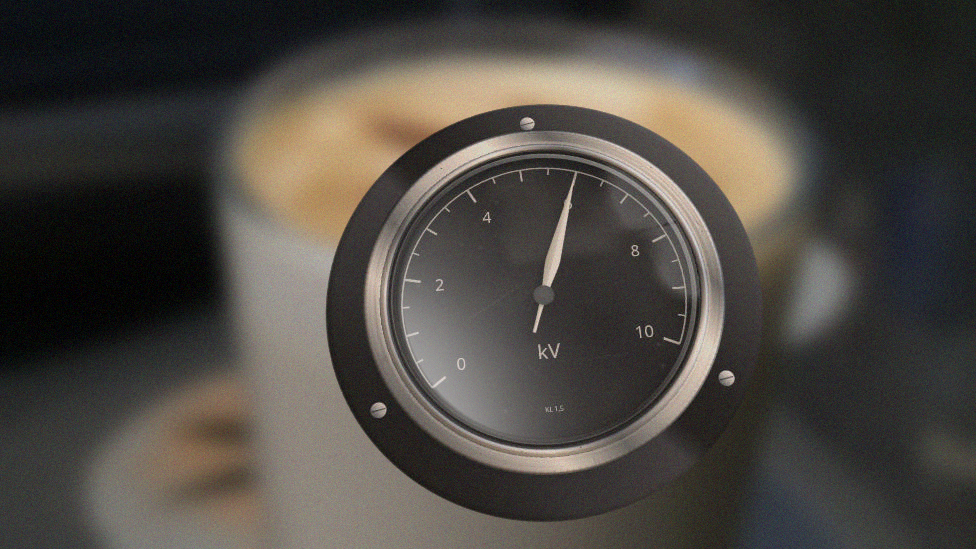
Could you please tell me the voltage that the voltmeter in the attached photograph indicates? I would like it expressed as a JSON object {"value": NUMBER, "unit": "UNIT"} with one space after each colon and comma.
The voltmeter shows {"value": 6, "unit": "kV"}
